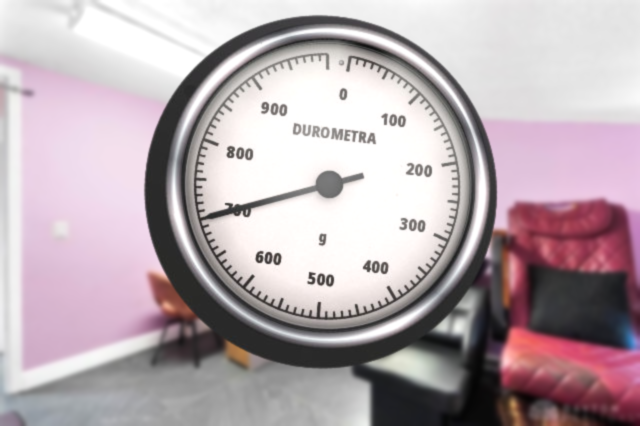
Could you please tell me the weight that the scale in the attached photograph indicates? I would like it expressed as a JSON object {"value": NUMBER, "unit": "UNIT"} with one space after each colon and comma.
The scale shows {"value": 700, "unit": "g"}
